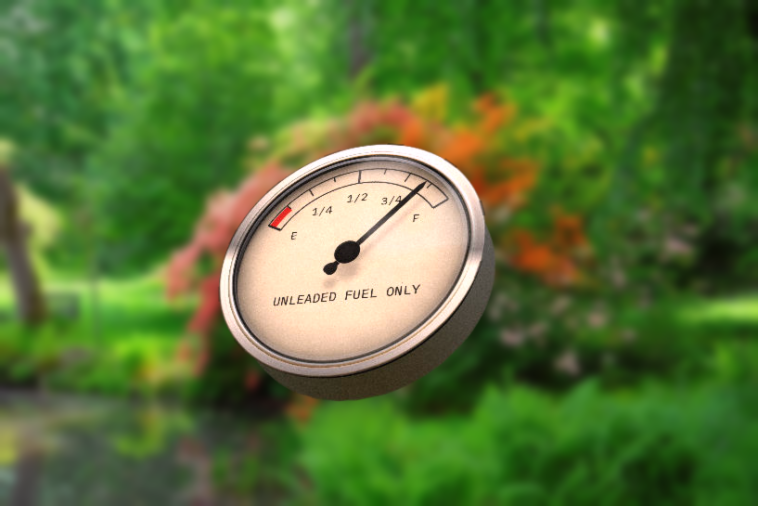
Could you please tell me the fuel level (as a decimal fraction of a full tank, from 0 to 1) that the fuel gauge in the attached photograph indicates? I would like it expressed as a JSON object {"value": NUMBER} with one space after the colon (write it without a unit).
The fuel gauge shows {"value": 0.875}
